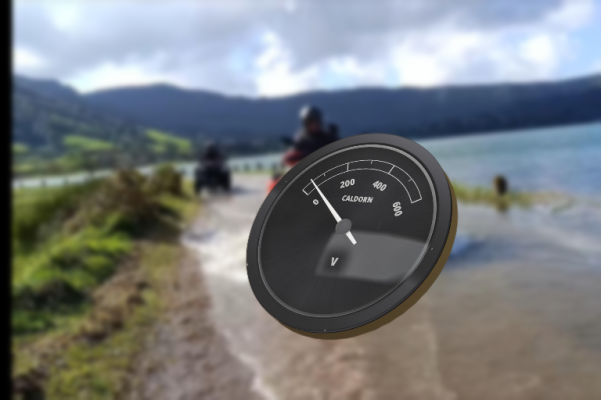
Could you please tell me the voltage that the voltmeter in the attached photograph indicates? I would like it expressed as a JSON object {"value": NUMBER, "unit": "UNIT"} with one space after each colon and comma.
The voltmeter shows {"value": 50, "unit": "V"}
